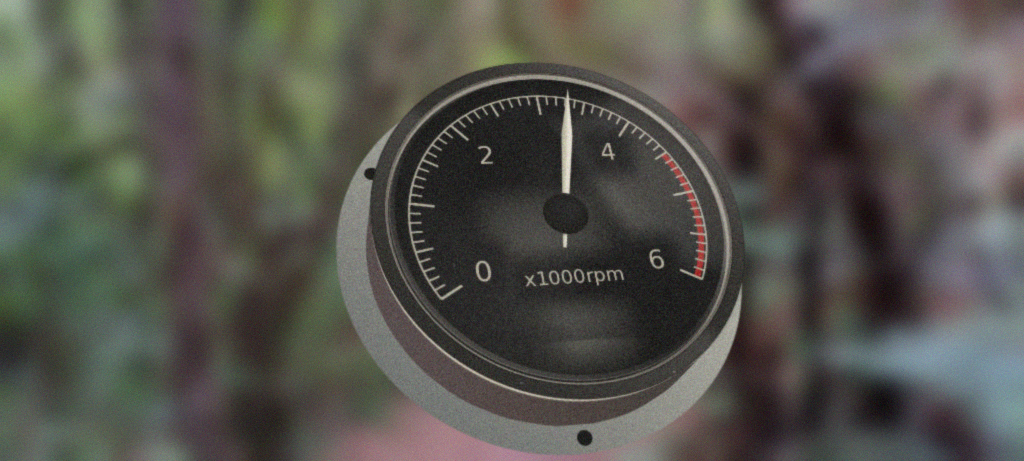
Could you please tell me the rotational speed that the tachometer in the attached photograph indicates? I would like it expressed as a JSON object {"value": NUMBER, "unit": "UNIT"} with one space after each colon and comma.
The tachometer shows {"value": 3300, "unit": "rpm"}
